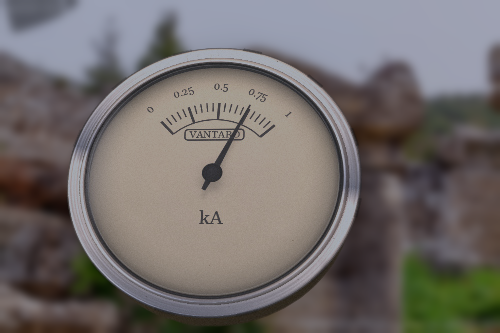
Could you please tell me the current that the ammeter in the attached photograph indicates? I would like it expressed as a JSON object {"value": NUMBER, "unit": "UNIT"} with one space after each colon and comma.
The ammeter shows {"value": 0.75, "unit": "kA"}
